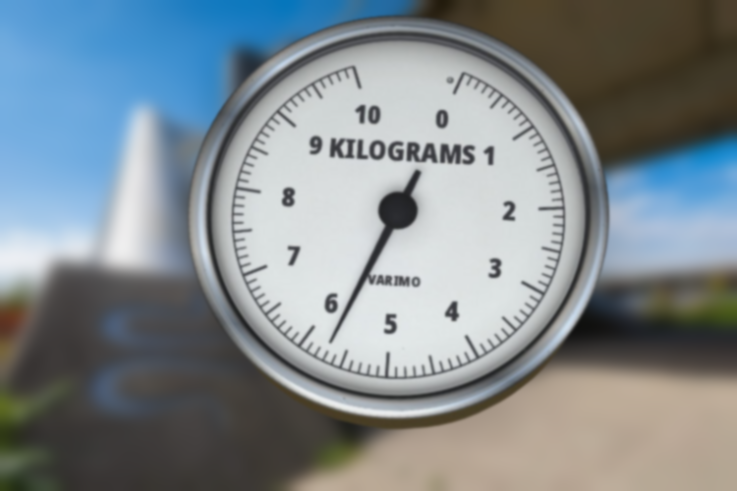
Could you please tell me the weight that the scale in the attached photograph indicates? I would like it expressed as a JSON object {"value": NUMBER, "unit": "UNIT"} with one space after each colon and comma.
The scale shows {"value": 5.7, "unit": "kg"}
